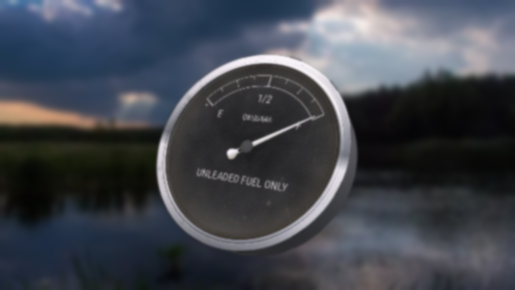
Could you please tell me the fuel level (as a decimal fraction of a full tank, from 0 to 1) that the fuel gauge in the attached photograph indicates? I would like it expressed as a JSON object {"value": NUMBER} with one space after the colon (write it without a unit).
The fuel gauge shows {"value": 1}
